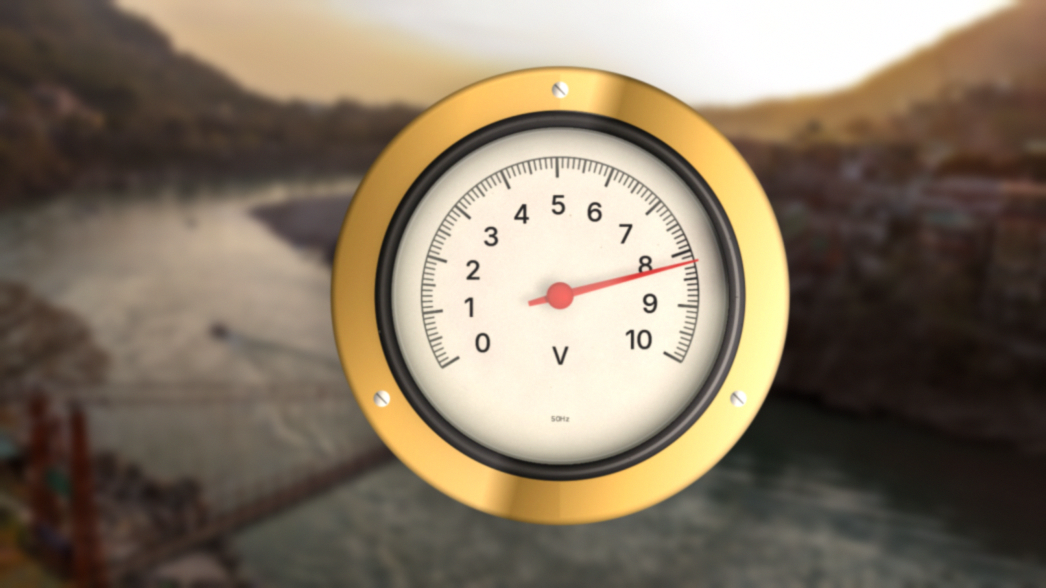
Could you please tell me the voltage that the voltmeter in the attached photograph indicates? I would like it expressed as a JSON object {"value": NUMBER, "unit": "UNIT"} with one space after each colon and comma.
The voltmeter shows {"value": 8.2, "unit": "V"}
